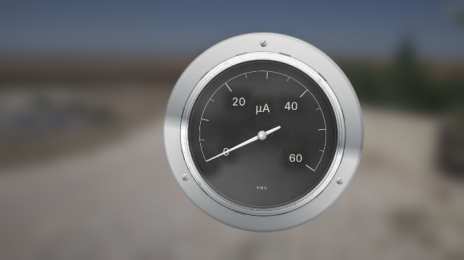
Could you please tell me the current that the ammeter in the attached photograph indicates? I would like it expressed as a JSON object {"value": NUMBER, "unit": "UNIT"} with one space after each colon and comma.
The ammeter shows {"value": 0, "unit": "µA"}
